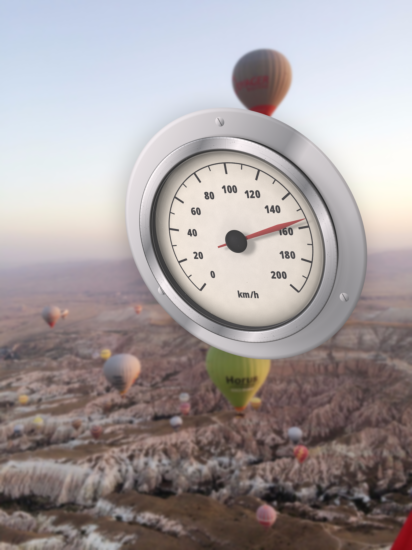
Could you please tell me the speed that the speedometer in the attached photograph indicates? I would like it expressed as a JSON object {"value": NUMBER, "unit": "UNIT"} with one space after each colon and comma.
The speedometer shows {"value": 155, "unit": "km/h"}
